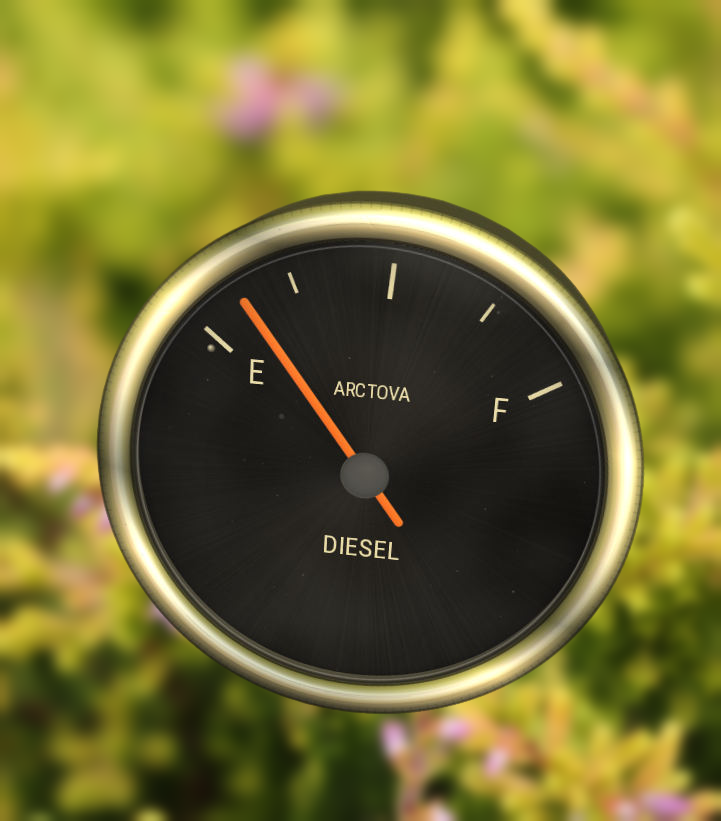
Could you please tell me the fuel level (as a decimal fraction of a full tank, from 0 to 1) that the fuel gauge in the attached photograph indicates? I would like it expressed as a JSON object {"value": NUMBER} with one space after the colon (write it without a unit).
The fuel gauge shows {"value": 0.125}
